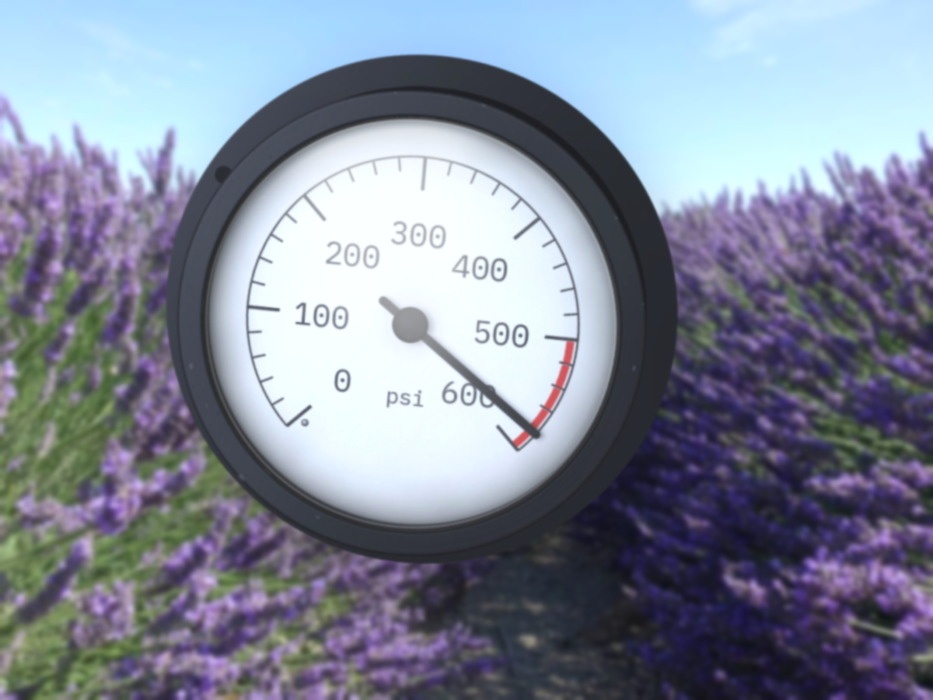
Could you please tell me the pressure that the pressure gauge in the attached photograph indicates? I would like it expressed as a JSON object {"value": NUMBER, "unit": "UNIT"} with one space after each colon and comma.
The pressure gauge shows {"value": 580, "unit": "psi"}
